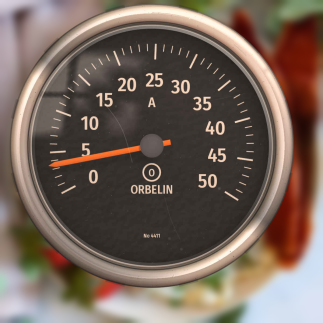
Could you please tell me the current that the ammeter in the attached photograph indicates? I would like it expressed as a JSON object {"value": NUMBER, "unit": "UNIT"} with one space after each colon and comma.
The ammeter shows {"value": 3.5, "unit": "A"}
